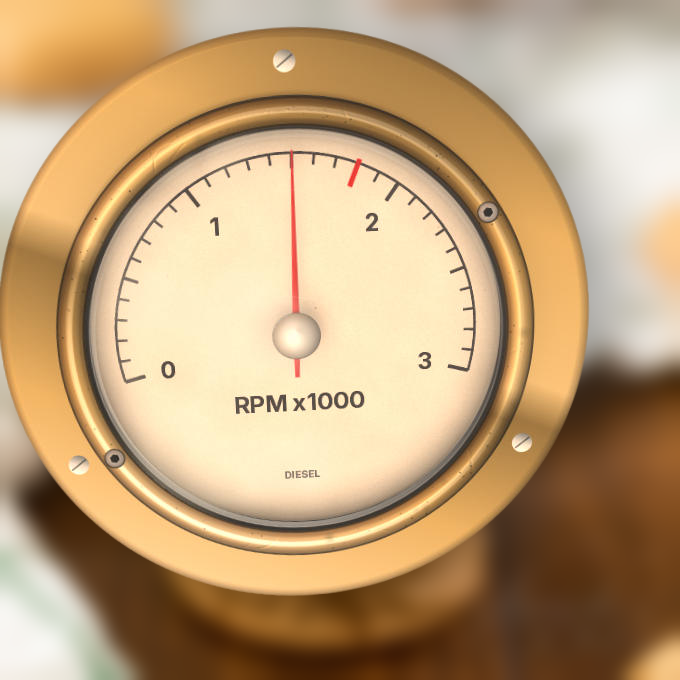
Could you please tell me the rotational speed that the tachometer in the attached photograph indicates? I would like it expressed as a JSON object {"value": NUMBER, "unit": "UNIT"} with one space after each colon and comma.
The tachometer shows {"value": 1500, "unit": "rpm"}
